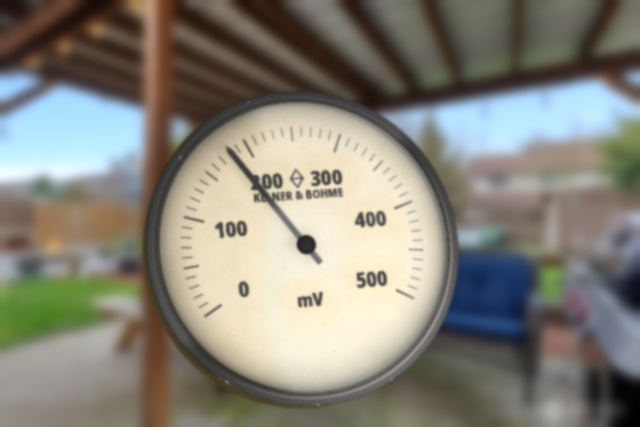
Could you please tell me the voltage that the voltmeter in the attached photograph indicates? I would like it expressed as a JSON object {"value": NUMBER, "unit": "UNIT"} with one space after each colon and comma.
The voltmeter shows {"value": 180, "unit": "mV"}
